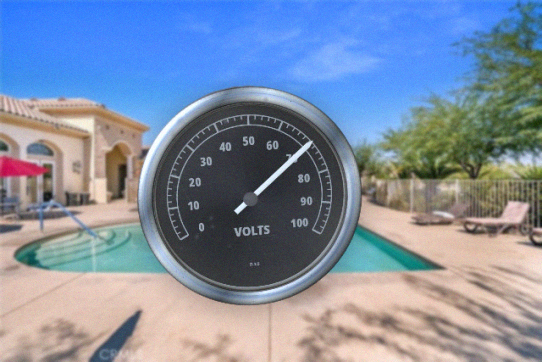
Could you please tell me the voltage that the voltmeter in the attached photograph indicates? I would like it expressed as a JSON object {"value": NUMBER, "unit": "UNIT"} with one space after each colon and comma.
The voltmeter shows {"value": 70, "unit": "V"}
